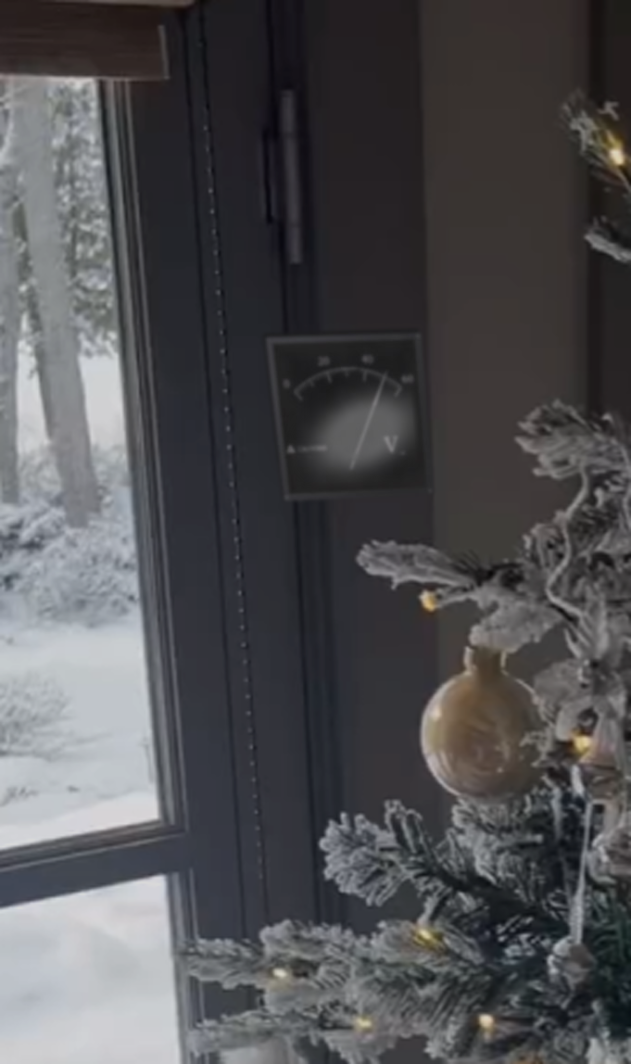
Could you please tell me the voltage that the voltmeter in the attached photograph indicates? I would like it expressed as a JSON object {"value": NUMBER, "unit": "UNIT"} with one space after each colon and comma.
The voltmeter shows {"value": 50, "unit": "V"}
